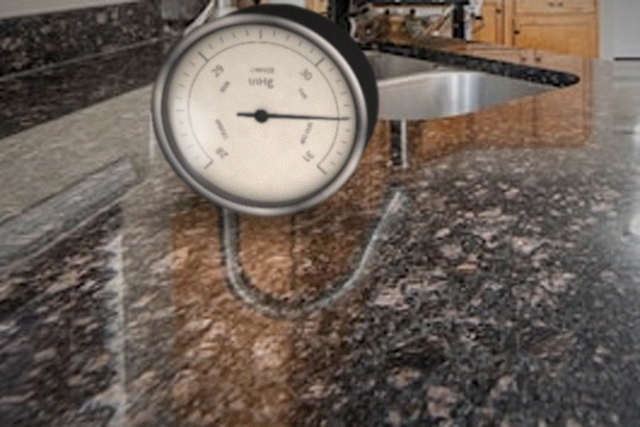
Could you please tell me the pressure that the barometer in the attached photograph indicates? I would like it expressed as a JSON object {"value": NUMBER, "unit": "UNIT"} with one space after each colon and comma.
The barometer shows {"value": 30.5, "unit": "inHg"}
